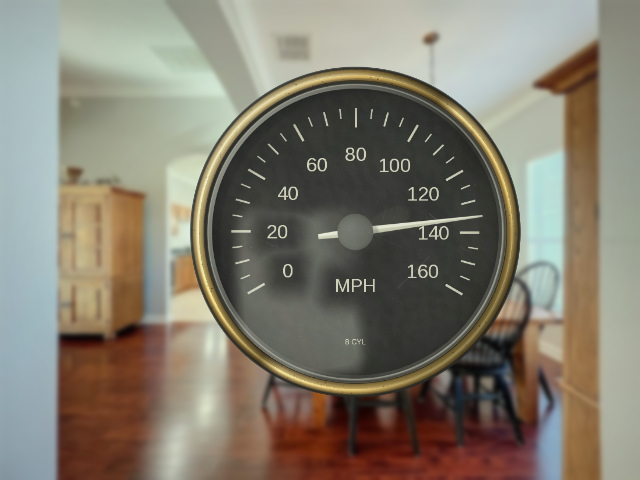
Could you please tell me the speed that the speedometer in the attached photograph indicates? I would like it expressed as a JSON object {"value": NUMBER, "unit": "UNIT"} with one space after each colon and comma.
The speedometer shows {"value": 135, "unit": "mph"}
